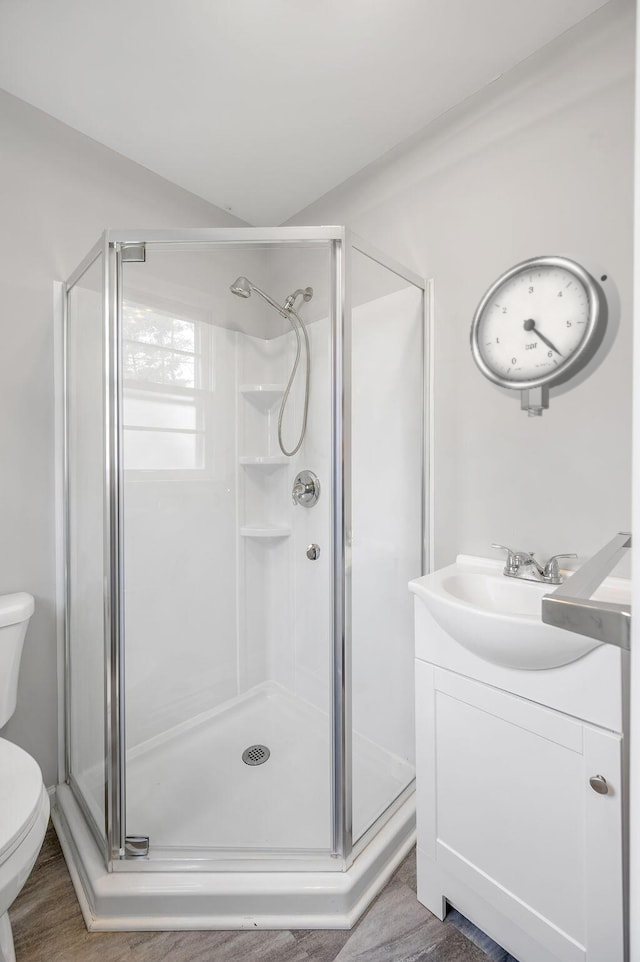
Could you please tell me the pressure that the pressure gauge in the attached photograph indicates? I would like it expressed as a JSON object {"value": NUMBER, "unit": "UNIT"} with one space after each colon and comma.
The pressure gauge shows {"value": 5.8, "unit": "bar"}
